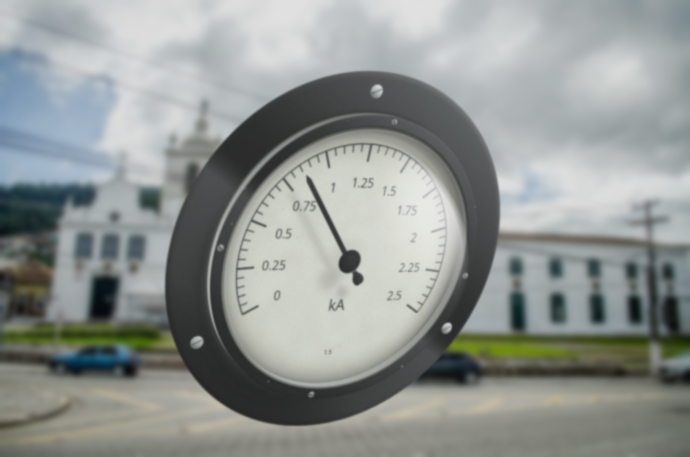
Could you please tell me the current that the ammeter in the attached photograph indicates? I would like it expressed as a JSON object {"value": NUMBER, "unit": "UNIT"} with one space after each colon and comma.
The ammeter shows {"value": 0.85, "unit": "kA"}
